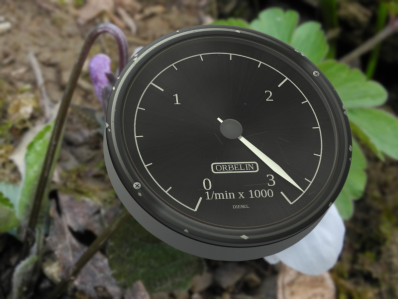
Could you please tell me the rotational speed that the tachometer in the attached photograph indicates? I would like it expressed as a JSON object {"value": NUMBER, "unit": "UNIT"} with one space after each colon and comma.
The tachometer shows {"value": 2900, "unit": "rpm"}
